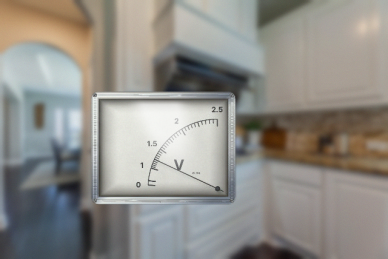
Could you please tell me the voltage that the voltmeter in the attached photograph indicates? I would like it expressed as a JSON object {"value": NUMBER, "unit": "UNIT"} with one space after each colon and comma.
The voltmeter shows {"value": 1.25, "unit": "V"}
